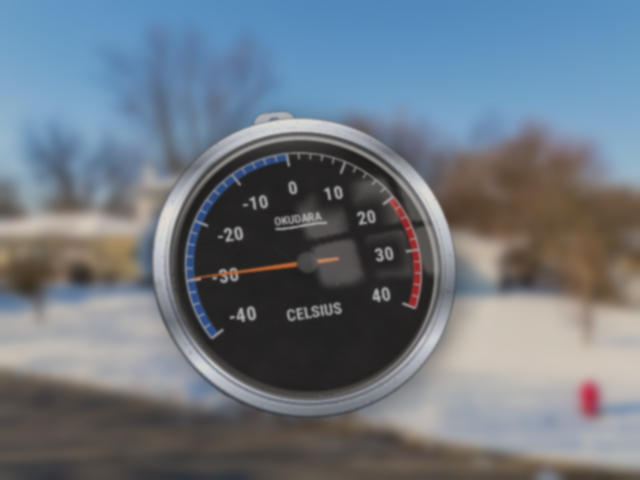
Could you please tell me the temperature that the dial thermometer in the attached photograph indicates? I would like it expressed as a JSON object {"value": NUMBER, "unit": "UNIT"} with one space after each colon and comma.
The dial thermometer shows {"value": -30, "unit": "°C"}
